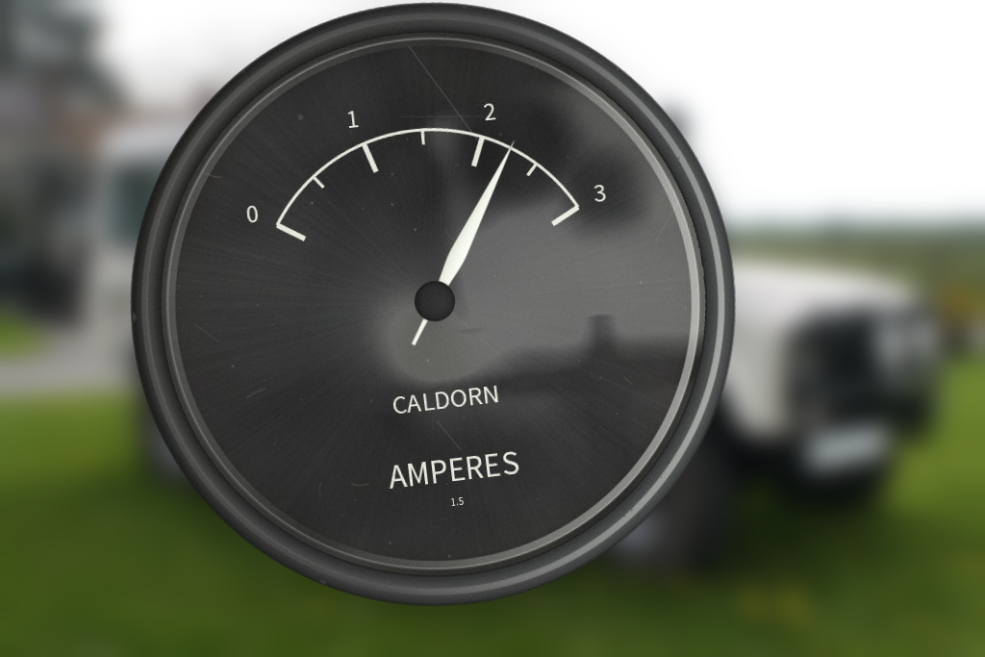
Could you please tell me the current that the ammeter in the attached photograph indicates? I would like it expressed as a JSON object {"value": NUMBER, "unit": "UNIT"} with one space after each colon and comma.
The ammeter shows {"value": 2.25, "unit": "A"}
